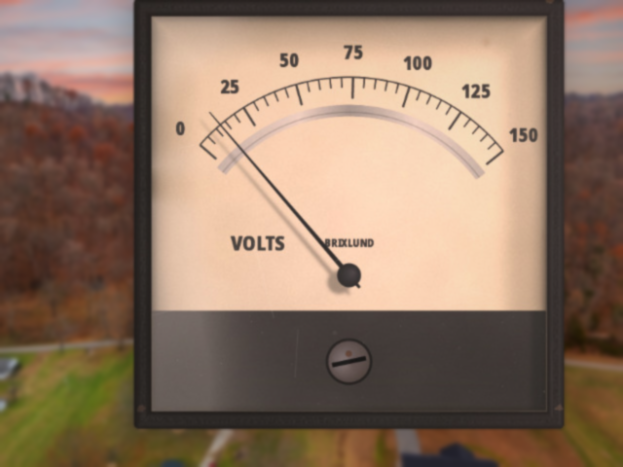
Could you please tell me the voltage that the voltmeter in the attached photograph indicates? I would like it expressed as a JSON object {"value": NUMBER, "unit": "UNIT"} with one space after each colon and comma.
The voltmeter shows {"value": 12.5, "unit": "V"}
